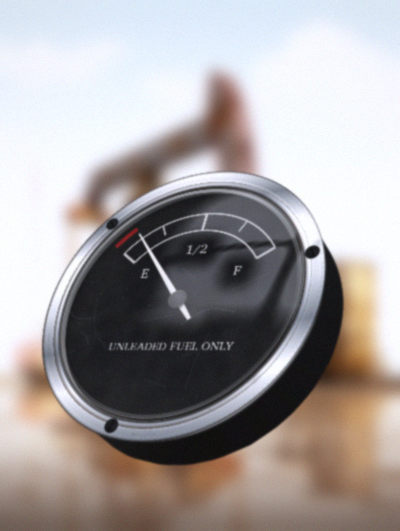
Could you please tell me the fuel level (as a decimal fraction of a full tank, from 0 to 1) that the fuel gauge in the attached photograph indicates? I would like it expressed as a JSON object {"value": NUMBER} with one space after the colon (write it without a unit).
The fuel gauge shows {"value": 0.125}
